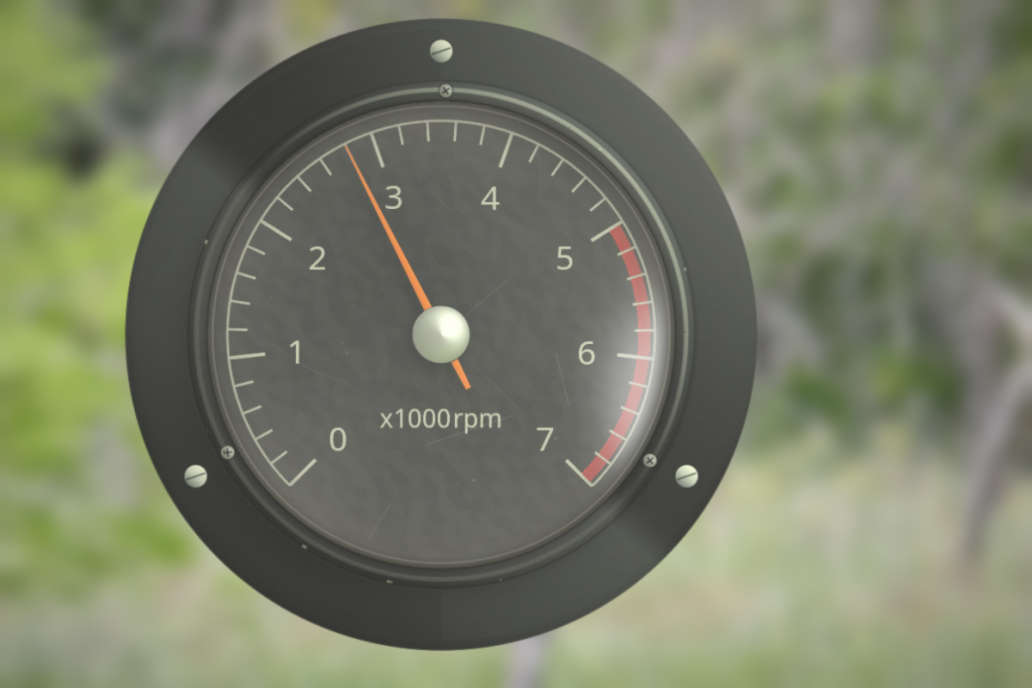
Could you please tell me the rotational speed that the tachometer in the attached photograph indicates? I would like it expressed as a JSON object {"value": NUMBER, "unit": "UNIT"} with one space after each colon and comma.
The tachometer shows {"value": 2800, "unit": "rpm"}
